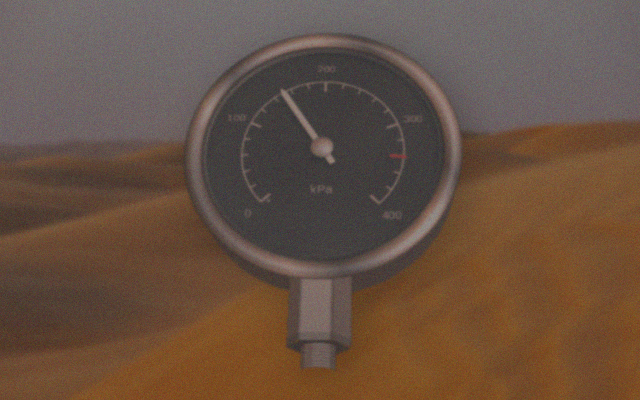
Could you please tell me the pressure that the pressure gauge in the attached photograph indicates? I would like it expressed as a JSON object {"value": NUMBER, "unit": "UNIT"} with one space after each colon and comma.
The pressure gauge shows {"value": 150, "unit": "kPa"}
